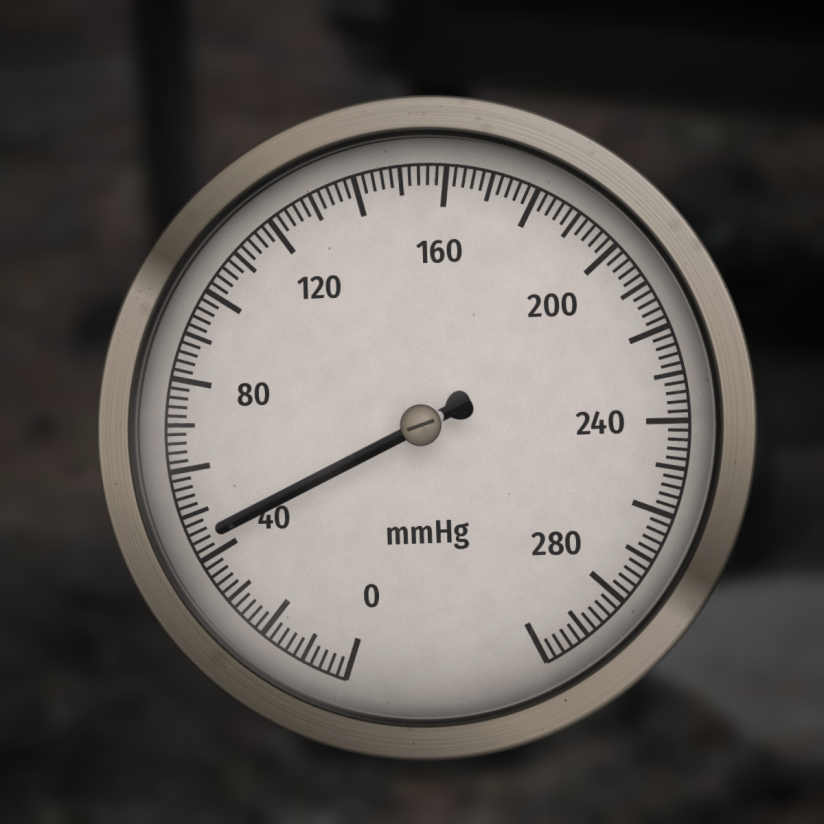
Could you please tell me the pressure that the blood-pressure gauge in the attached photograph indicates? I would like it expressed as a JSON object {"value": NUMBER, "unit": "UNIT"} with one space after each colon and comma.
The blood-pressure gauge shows {"value": 44, "unit": "mmHg"}
